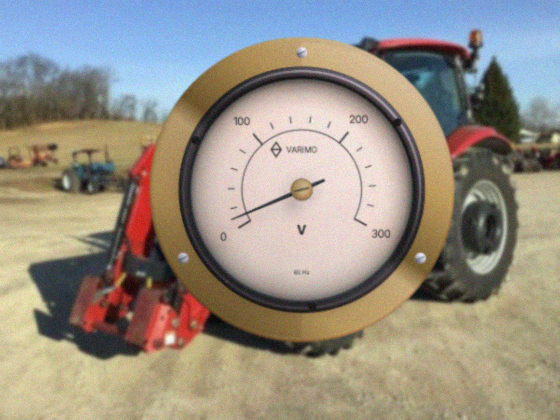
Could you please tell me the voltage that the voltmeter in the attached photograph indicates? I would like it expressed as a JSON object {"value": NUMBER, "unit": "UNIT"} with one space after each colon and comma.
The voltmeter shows {"value": 10, "unit": "V"}
